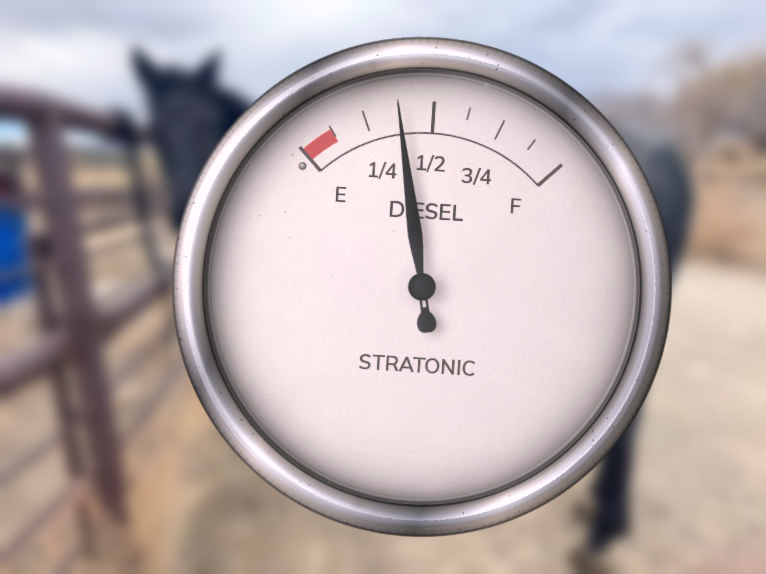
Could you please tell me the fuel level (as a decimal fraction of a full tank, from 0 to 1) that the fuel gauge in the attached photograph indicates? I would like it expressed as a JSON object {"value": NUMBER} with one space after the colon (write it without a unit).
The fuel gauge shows {"value": 0.375}
